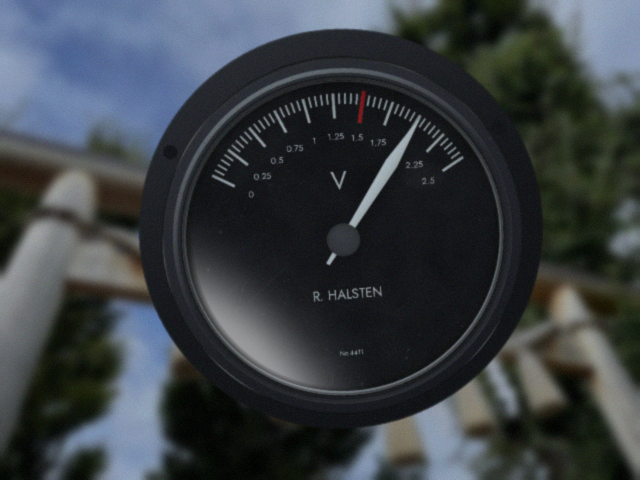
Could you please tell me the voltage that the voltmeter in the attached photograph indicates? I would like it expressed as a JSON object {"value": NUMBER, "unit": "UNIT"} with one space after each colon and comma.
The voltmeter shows {"value": 2, "unit": "V"}
